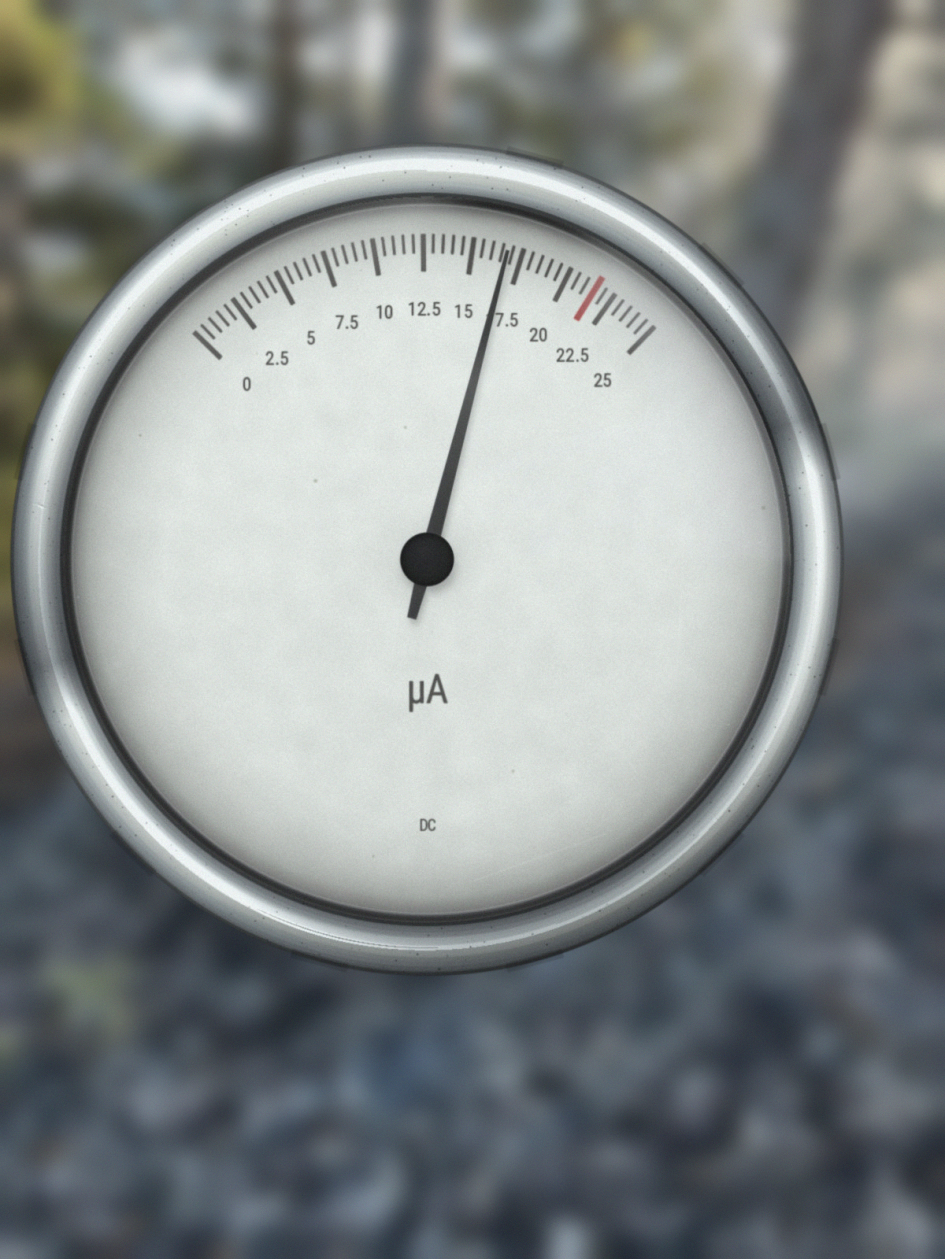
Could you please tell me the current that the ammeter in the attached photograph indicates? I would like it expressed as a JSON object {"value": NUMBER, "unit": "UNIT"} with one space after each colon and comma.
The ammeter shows {"value": 16.75, "unit": "µA"}
